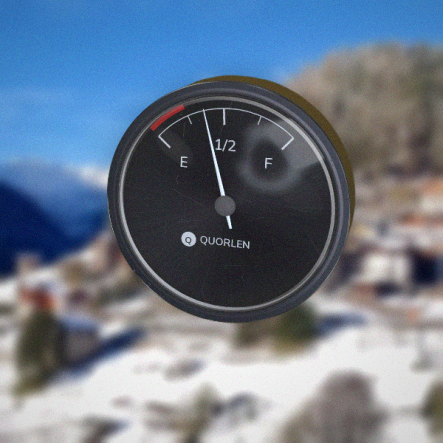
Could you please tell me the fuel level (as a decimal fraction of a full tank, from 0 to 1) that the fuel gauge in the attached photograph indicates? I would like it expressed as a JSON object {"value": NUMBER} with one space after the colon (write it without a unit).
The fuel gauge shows {"value": 0.375}
